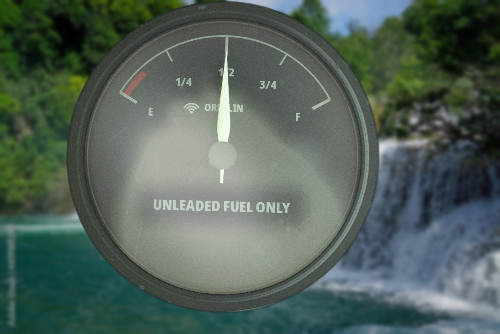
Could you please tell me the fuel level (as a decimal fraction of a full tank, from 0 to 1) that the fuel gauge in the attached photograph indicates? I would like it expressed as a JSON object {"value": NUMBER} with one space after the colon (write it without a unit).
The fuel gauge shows {"value": 0.5}
